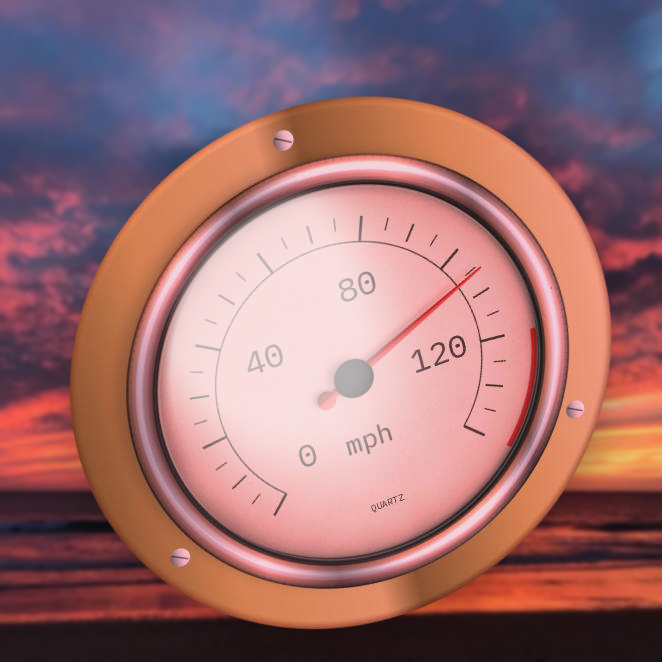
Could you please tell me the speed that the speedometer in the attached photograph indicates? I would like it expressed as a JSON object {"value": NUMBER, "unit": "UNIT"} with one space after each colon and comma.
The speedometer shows {"value": 105, "unit": "mph"}
